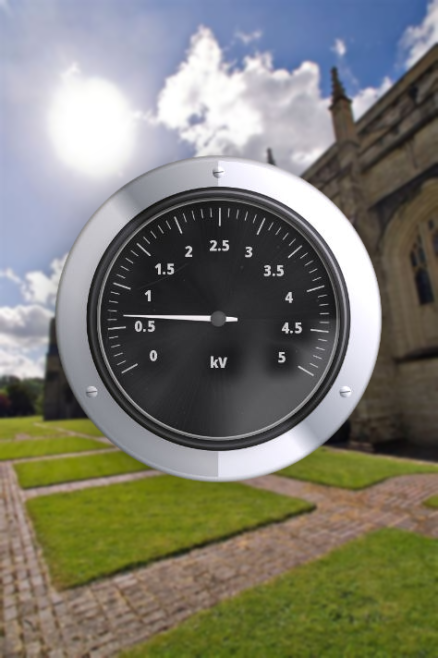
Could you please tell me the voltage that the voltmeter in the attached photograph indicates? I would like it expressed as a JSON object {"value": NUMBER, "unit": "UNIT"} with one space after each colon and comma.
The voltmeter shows {"value": 0.65, "unit": "kV"}
